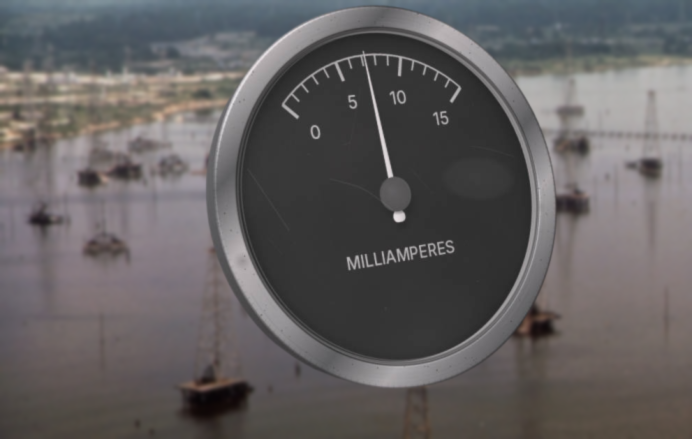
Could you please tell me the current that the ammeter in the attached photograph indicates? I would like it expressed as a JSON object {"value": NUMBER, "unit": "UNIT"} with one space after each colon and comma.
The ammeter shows {"value": 7, "unit": "mA"}
